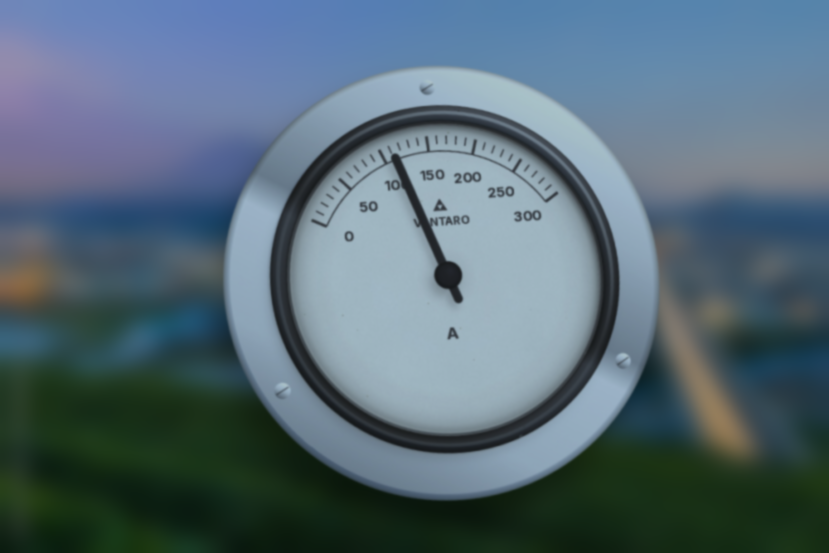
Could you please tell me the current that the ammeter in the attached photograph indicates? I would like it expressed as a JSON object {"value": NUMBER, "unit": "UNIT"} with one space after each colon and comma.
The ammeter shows {"value": 110, "unit": "A"}
